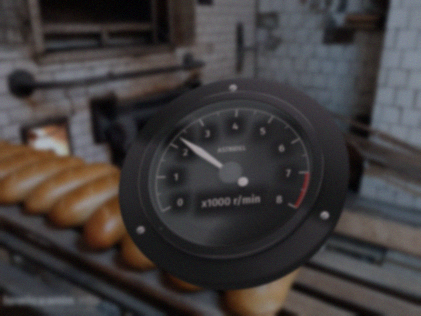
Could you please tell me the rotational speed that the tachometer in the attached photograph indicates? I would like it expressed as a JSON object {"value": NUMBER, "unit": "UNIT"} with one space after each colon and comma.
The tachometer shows {"value": 2250, "unit": "rpm"}
